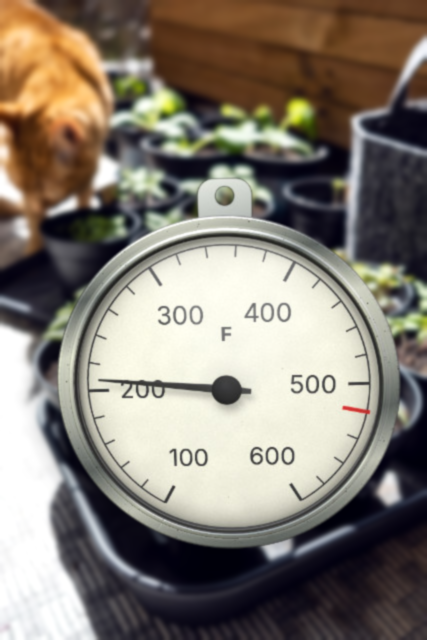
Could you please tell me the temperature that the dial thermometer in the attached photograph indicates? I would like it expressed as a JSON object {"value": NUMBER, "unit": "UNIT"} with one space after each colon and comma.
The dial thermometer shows {"value": 210, "unit": "°F"}
